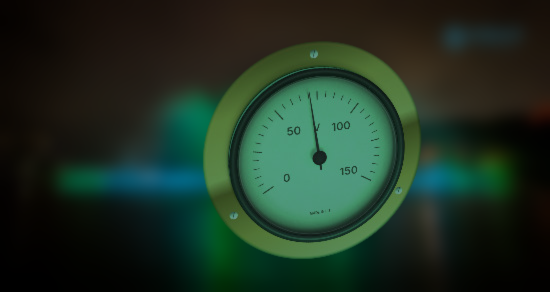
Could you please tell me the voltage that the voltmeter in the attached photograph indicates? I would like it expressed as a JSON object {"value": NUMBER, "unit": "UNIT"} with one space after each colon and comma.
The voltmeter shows {"value": 70, "unit": "V"}
